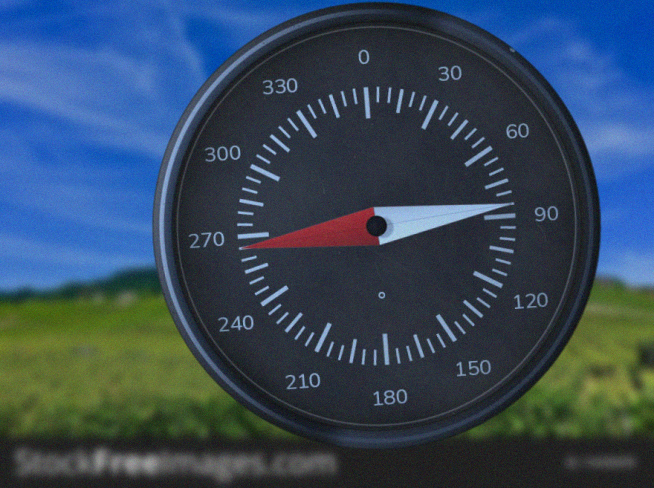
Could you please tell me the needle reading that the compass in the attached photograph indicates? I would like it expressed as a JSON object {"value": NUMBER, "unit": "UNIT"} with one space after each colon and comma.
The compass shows {"value": 265, "unit": "°"}
